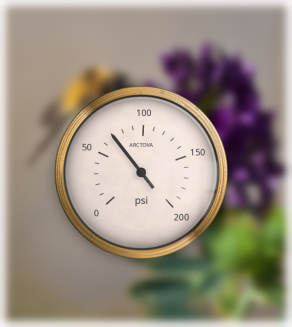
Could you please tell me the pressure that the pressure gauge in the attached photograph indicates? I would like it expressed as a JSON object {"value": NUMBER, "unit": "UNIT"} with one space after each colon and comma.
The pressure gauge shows {"value": 70, "unit": "psi"}
